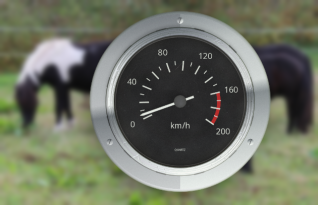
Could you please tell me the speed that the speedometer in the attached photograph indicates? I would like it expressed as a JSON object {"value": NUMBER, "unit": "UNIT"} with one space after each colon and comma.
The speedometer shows {"value": 5, "unit": "km/h"}
